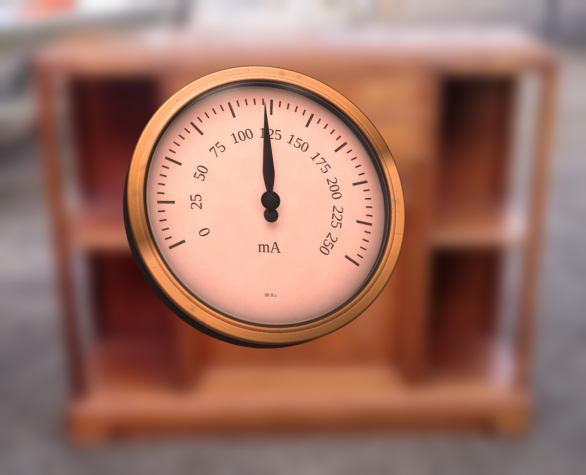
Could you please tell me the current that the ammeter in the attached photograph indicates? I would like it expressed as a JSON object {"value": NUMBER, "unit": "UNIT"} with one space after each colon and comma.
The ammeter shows {"value": 120, "unit": "mA"}
